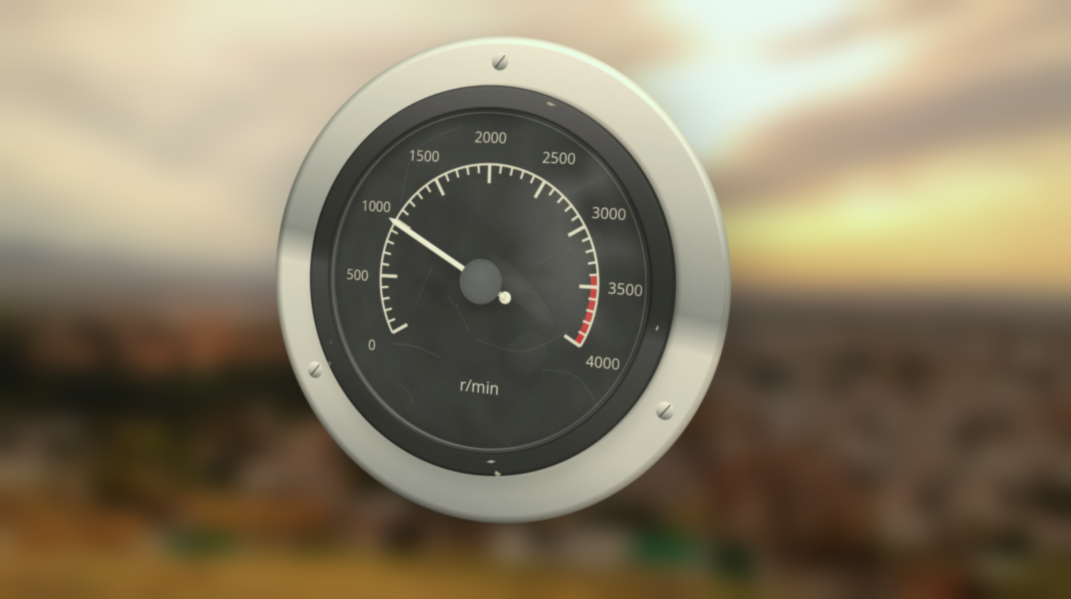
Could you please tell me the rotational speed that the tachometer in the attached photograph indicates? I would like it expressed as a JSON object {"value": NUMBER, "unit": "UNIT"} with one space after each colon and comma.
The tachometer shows {"value": 1000, "unit": "rpm"}
